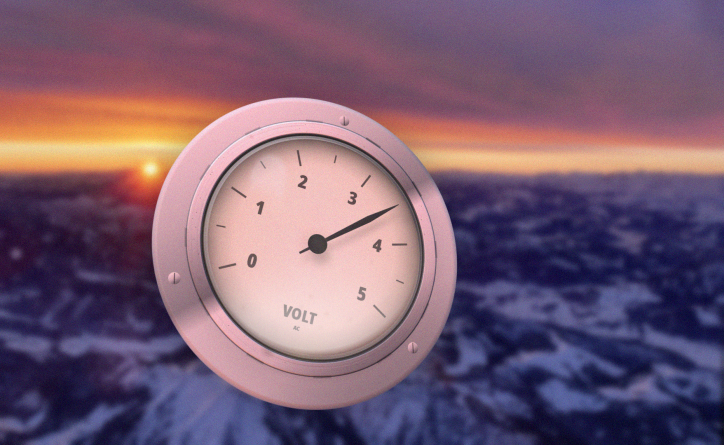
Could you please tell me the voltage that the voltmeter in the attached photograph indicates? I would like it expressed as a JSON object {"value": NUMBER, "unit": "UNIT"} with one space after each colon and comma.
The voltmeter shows {"value": 3.5, "unit": "V"}
